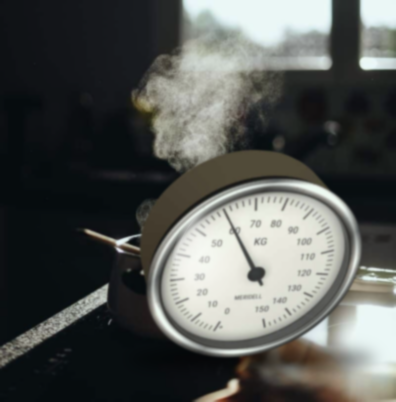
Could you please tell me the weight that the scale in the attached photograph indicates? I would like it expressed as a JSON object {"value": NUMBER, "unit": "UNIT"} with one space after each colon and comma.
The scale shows {"value": 60, "unit": "kg"}
